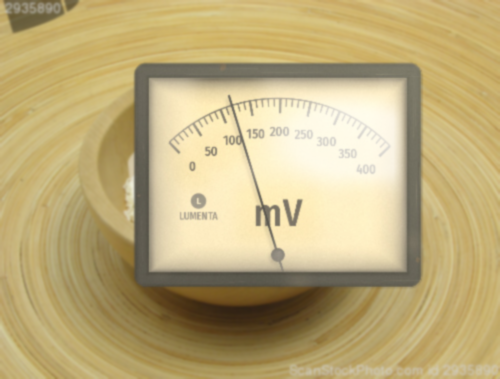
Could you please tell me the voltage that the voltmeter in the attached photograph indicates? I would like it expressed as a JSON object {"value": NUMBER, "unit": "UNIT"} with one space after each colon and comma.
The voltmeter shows {"value": 120, "unit": "mV"}
